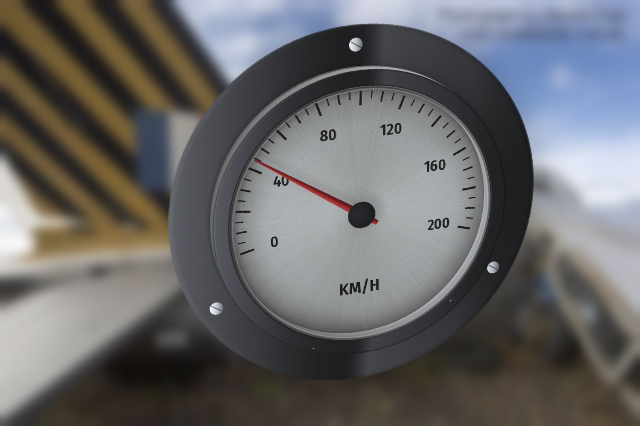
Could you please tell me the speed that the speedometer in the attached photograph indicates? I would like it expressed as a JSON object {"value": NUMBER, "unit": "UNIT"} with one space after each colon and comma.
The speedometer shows {"value": 45, "unit": "km/h"}
